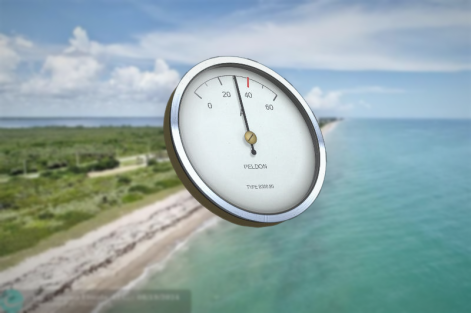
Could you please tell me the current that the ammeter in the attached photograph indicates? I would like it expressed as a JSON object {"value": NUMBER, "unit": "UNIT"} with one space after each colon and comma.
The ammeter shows {"value": 30, "unit": "A"}
